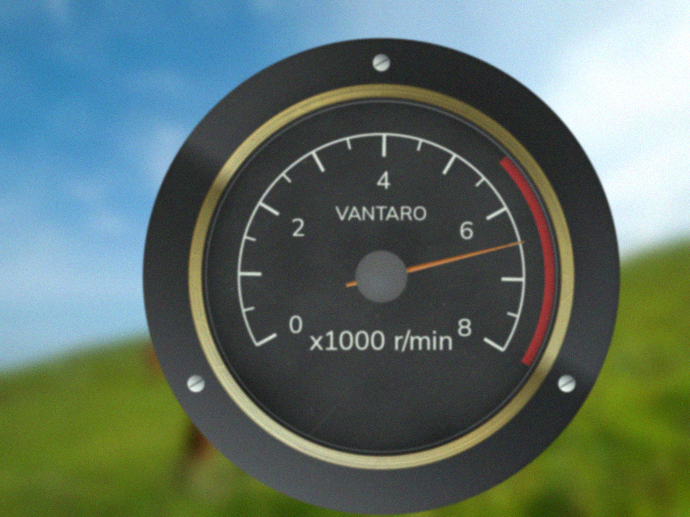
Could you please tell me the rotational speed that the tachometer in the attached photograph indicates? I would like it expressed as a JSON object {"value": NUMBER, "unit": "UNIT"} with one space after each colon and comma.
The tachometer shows {"value": 6500, "unit": "rpm"}
